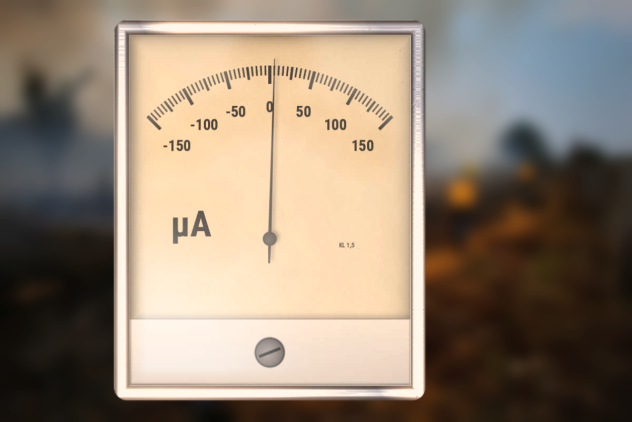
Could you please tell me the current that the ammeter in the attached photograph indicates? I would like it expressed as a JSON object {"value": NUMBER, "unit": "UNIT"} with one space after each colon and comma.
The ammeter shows {"value": 5, "unit": "µA"}
